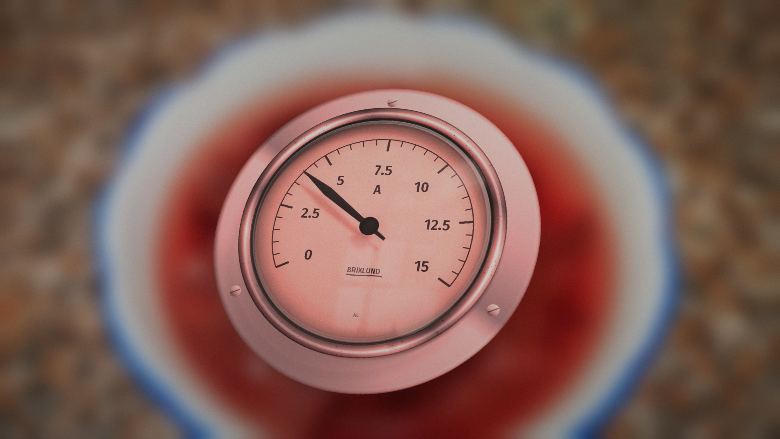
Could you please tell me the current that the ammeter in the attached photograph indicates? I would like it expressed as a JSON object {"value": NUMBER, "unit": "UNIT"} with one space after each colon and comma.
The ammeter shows {"value": 4, "unit": "A"}
